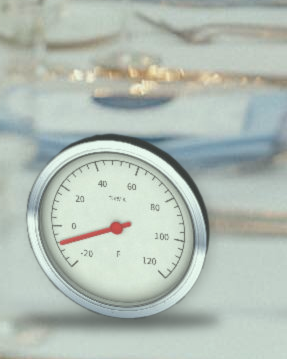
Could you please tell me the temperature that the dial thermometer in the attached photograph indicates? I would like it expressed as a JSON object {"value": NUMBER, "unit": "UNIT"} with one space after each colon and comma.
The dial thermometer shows {"value": -8, "unit": "°F"}
